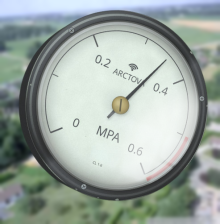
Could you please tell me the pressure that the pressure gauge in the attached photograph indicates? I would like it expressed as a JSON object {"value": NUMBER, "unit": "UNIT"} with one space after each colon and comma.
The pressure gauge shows {"value": 0.35, "unit": "MPa"}
